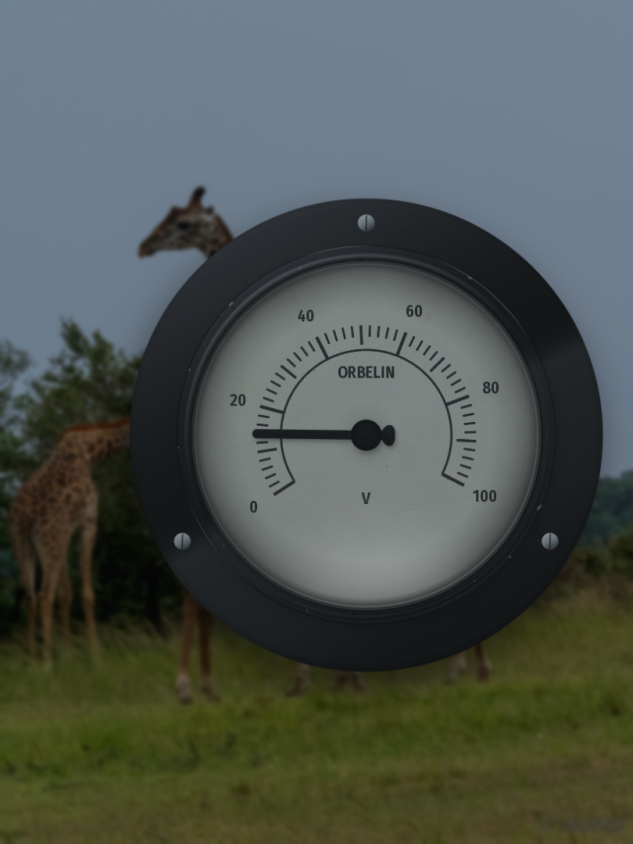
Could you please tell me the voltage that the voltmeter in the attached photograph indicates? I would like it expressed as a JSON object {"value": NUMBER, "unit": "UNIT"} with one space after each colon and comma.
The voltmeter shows {"value": 14, "unit": "V"}
